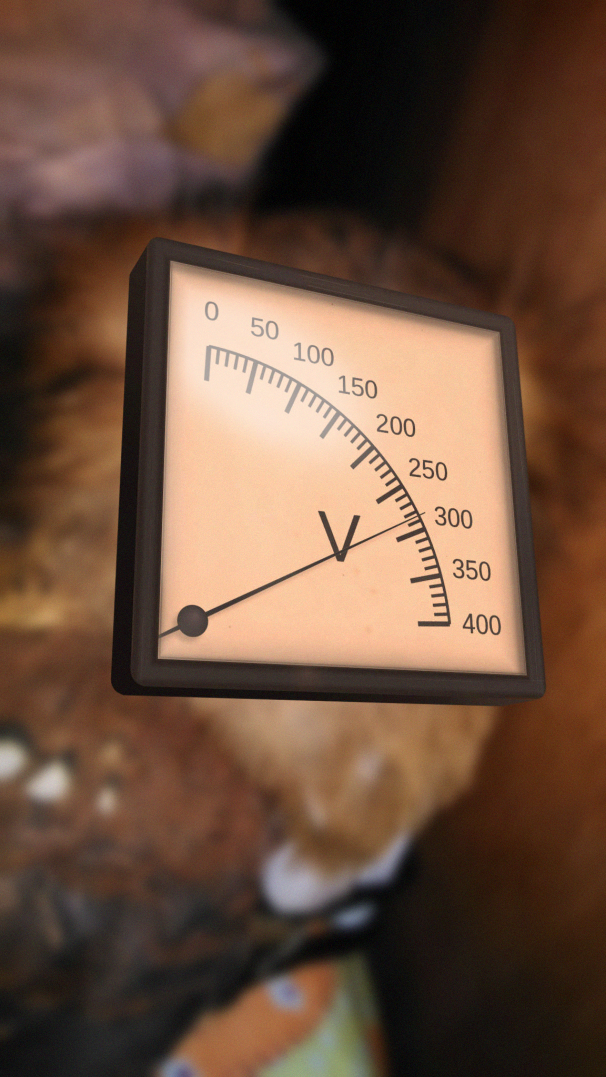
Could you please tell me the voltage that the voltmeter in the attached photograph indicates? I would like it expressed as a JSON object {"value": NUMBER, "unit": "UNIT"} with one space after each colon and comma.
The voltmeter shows {"value": 285, "unit": "V"}
